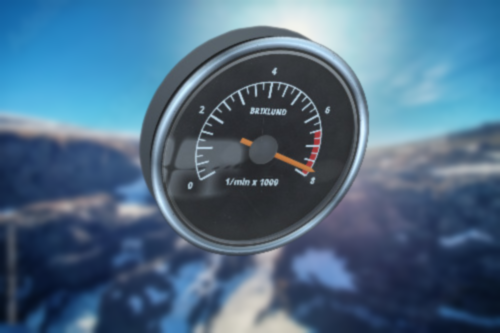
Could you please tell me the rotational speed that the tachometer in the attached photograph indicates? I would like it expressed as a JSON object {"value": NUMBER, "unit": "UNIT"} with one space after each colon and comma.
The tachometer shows {"value": 7750, "unit": "rpm"}
